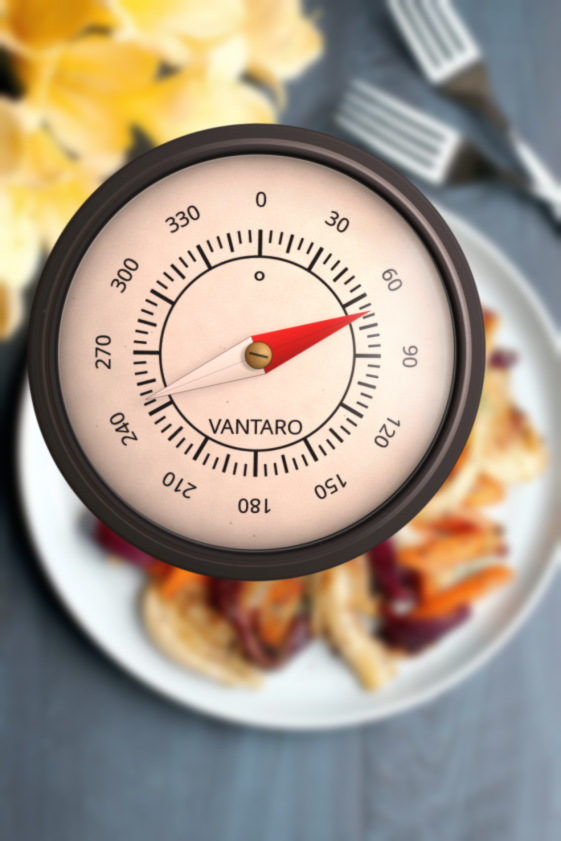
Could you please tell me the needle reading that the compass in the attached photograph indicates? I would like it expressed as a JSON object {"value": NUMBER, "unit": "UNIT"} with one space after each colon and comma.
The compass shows {"value": 67.5, "unit": "°"}
